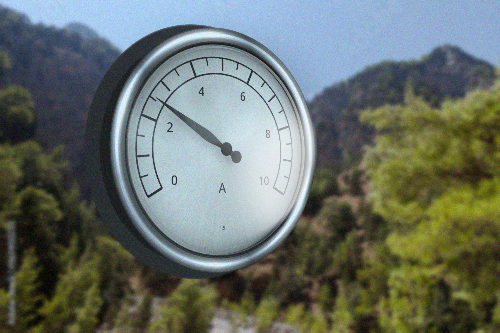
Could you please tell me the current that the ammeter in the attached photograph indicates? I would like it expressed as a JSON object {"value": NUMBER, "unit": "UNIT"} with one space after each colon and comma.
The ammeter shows {"value": 2.5, "unit": "A"}
